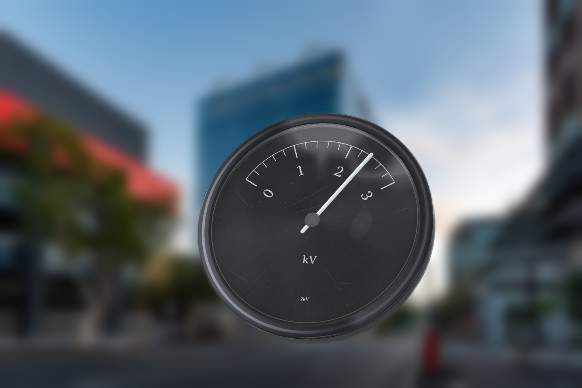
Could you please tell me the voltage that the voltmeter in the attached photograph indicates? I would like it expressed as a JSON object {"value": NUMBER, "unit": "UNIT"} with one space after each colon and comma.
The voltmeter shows {"value": 2.4, "unit": "kV"}
